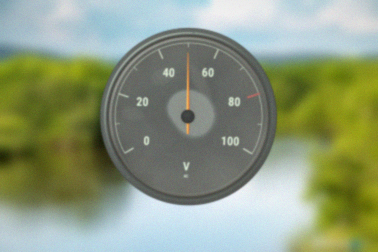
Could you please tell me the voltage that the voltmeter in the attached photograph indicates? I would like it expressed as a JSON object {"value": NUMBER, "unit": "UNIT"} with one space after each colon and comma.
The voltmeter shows {"value": 50, "unit": "V"}
